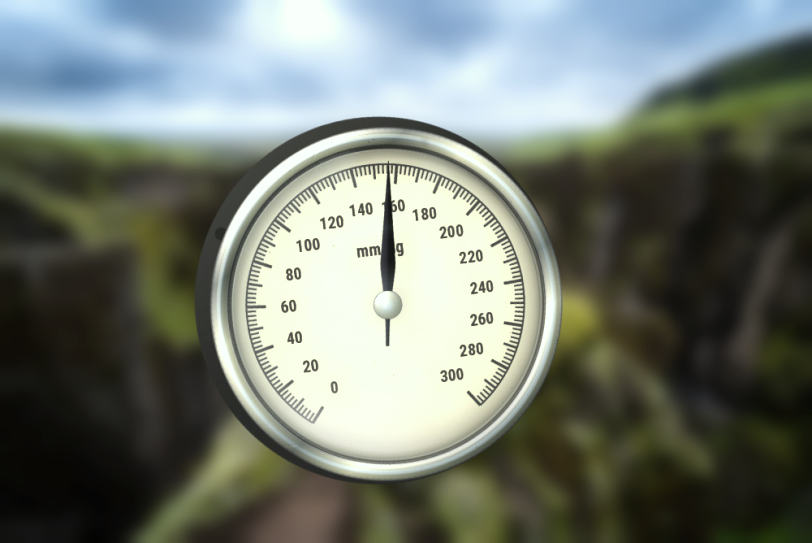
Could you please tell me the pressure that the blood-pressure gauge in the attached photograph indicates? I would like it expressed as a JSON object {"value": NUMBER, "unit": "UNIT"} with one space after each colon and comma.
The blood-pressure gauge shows {"value": 156, "unit": "mmHg"}
